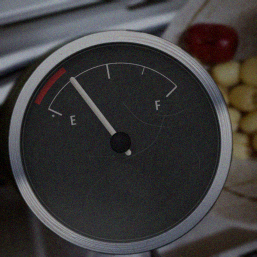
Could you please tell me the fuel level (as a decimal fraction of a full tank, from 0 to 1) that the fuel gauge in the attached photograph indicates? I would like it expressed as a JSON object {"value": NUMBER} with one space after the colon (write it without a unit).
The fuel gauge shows {"value": 0.25}
